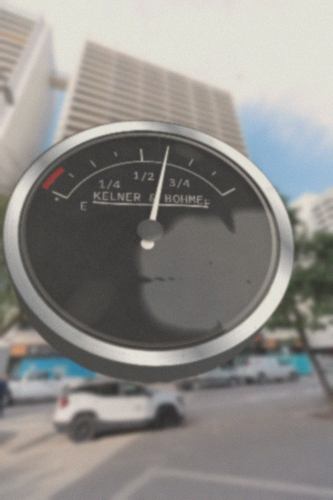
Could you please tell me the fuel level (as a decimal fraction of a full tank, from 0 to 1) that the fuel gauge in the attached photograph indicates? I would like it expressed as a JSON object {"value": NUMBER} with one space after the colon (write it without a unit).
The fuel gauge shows {"value": 0.625}
